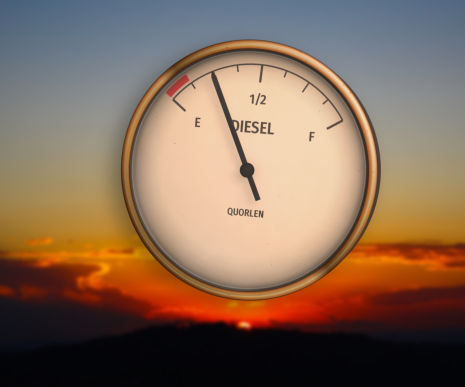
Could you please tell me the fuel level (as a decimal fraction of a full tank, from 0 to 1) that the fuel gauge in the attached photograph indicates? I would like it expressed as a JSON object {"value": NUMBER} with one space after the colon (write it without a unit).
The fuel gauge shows {"value": 0.25}
